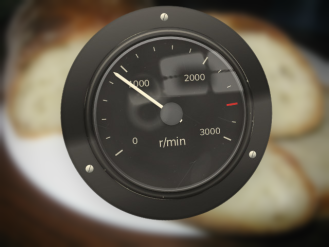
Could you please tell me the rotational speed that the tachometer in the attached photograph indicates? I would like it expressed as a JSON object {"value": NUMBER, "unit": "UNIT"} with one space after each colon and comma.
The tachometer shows {"value": 900, "unit": "rpm"}
